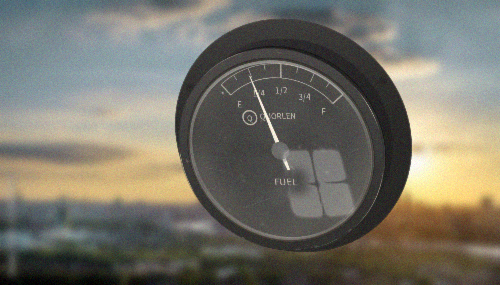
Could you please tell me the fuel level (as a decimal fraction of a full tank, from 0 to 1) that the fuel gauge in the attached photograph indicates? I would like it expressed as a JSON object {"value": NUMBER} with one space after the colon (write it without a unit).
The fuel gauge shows {"value": 0.25}
